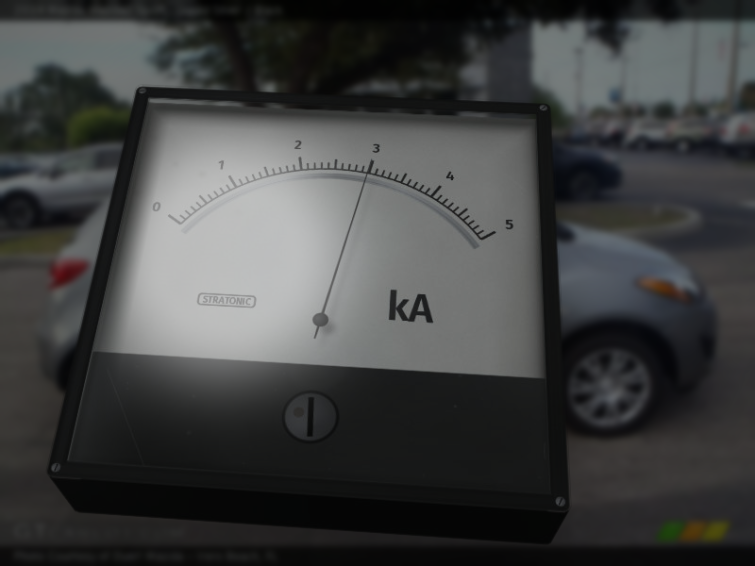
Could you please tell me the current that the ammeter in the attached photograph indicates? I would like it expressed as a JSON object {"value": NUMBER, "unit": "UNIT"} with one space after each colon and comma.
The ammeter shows {"value": 3, "unit": "kA"}
